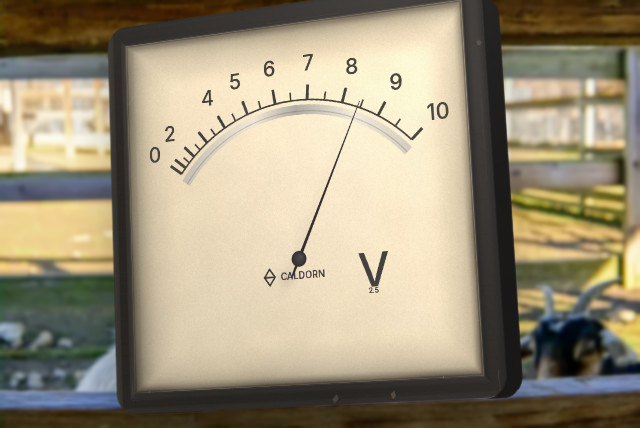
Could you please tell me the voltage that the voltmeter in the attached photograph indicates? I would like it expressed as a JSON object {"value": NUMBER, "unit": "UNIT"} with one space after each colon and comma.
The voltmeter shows {"value": 8.5, "unit": "V"}
